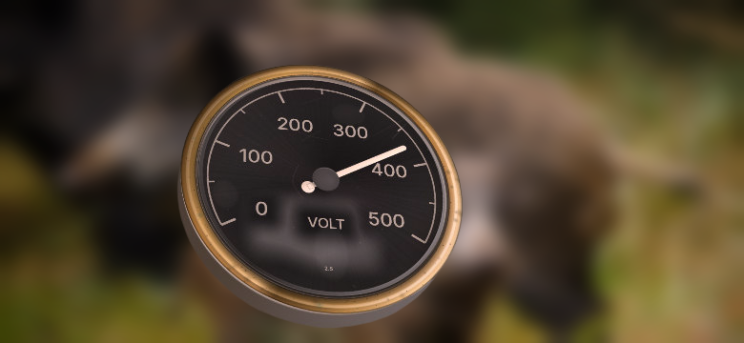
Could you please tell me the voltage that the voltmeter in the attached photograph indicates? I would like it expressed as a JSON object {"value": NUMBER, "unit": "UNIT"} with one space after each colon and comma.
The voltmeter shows {"value": 375, "unit": "V"}
